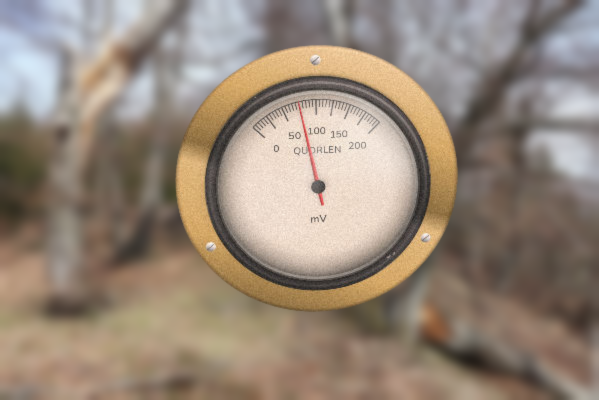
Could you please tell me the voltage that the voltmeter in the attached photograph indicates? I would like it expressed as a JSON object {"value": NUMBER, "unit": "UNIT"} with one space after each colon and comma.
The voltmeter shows {"value": 75, "unit": "mV"}
